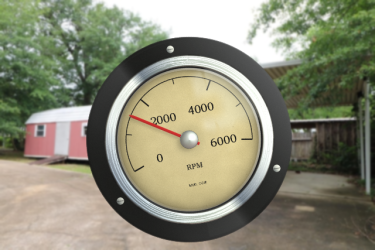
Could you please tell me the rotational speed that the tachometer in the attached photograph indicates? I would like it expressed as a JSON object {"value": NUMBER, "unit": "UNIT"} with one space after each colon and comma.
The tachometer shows {"value": 1500, "unit": "rpm"}
